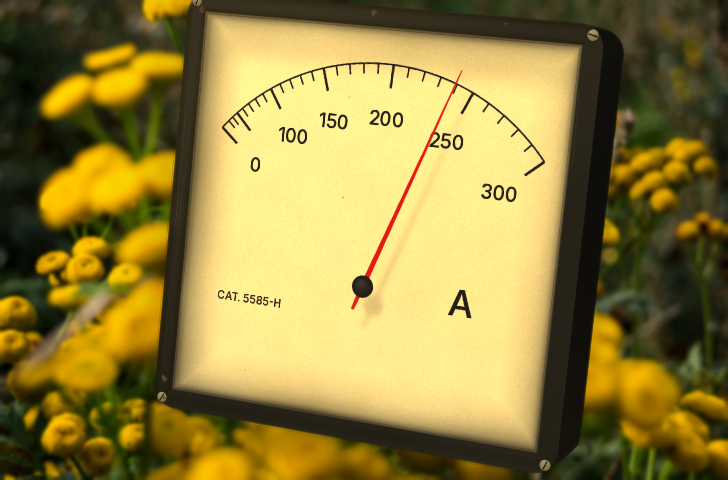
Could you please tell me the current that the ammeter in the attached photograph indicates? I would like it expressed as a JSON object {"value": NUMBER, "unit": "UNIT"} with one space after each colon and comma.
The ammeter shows {"value": 240, "unit": "A"}
